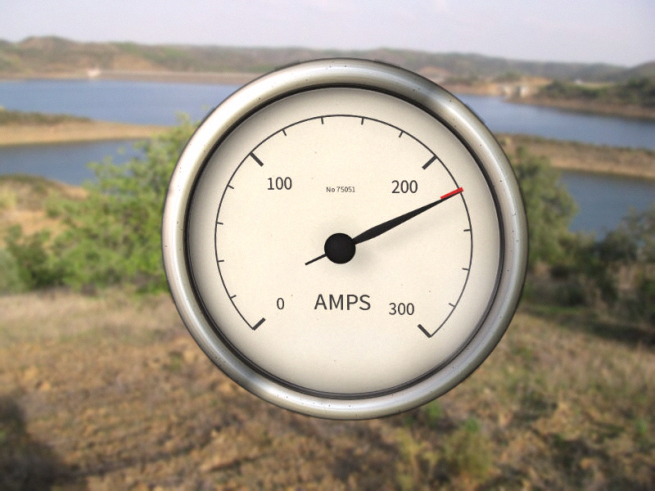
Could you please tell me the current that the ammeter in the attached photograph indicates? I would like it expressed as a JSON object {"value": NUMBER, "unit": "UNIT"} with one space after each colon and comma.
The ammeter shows {"value": 220, "unit": "A"}
